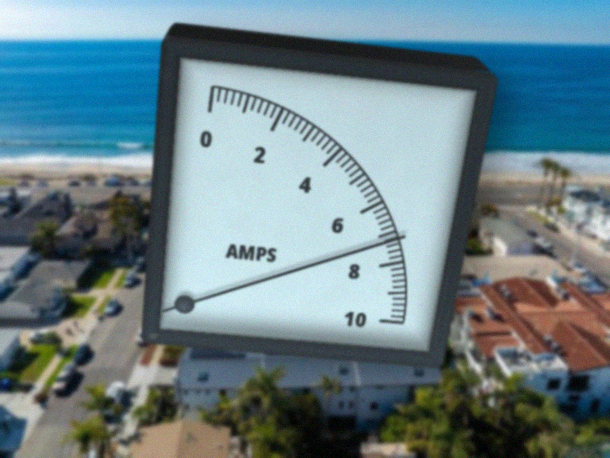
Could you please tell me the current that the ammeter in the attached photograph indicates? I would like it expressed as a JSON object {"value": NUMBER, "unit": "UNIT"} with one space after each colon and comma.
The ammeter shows {"value": 7.2, "unit": "A"}
